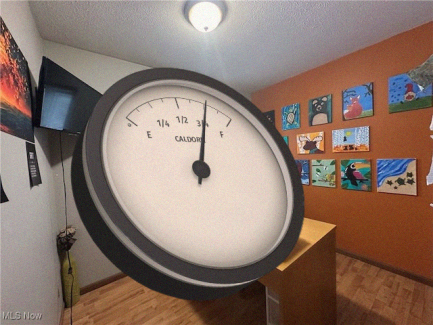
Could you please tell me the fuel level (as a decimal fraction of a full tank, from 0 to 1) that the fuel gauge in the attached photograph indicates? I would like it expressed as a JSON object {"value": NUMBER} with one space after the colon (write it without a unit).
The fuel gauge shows {"value": 0.75}
